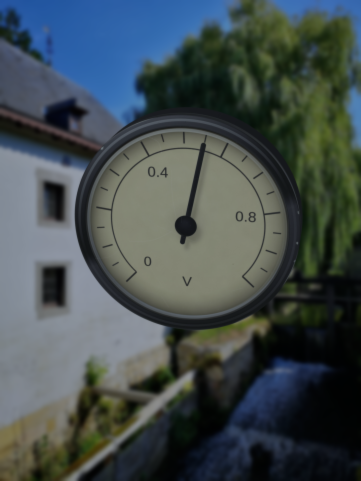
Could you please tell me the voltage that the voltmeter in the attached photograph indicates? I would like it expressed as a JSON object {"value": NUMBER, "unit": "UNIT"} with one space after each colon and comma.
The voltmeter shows {"value": 0.55, "unit": "V"}
